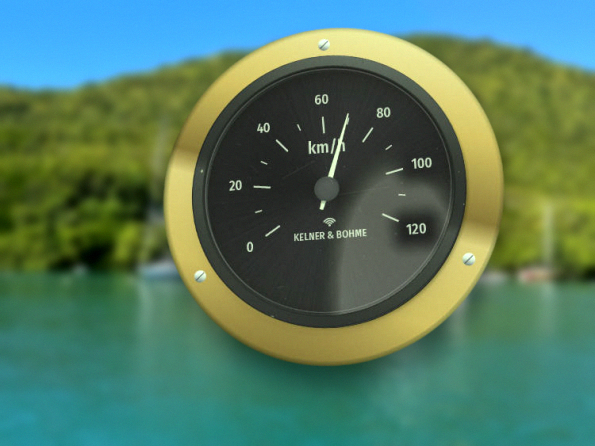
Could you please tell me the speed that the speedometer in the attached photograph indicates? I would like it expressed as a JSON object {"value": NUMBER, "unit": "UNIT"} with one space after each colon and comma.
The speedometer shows {"value": 70, "unit": "km/h"}
